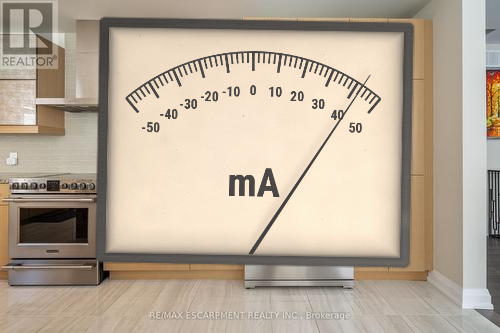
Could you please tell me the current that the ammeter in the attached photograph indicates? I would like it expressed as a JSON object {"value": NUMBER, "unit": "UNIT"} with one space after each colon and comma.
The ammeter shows {"value": 42, "unit": "mA"}
